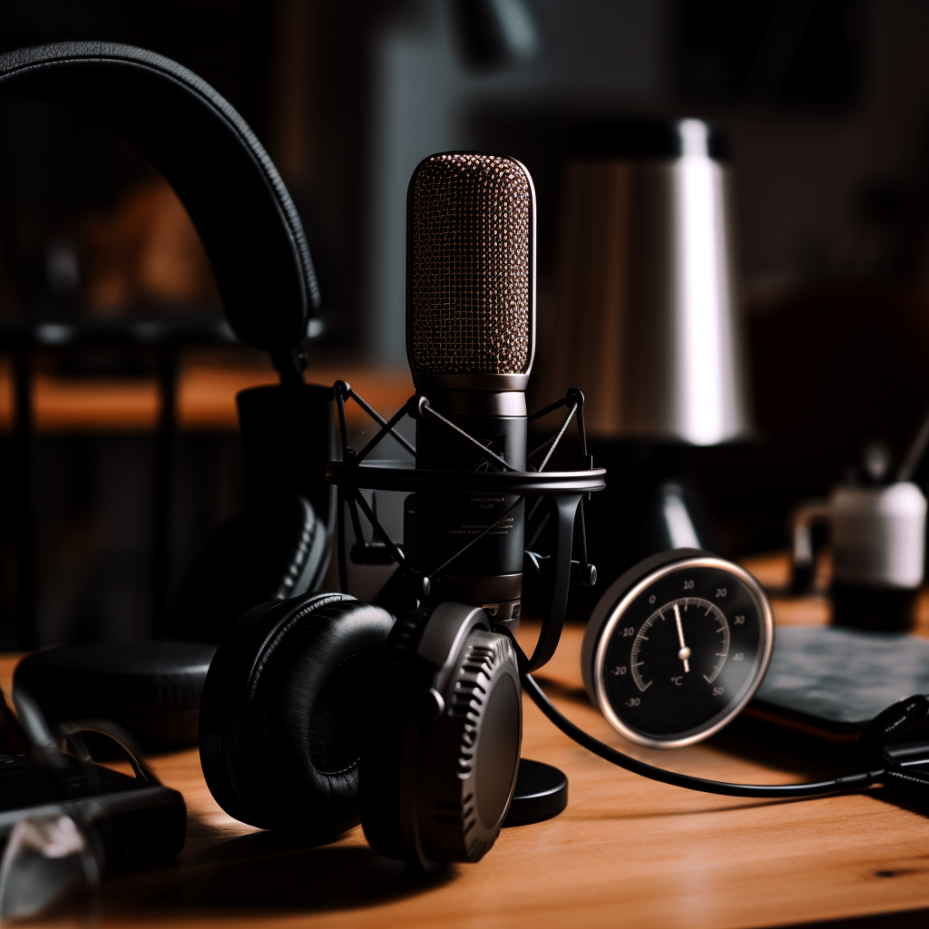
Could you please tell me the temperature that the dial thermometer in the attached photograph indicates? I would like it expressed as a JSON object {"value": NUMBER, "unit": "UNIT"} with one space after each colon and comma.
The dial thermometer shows {"value": 5, "unit": "°C"}
